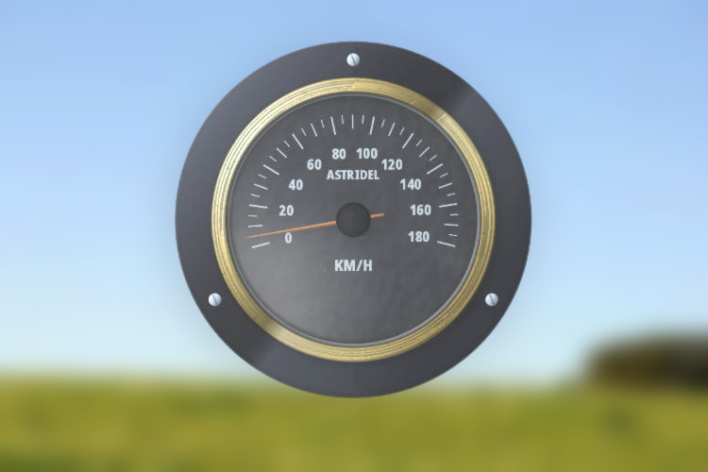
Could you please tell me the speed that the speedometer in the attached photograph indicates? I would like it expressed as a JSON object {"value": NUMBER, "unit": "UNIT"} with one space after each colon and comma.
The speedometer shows {"value": 5, "unit": "km/h"}
